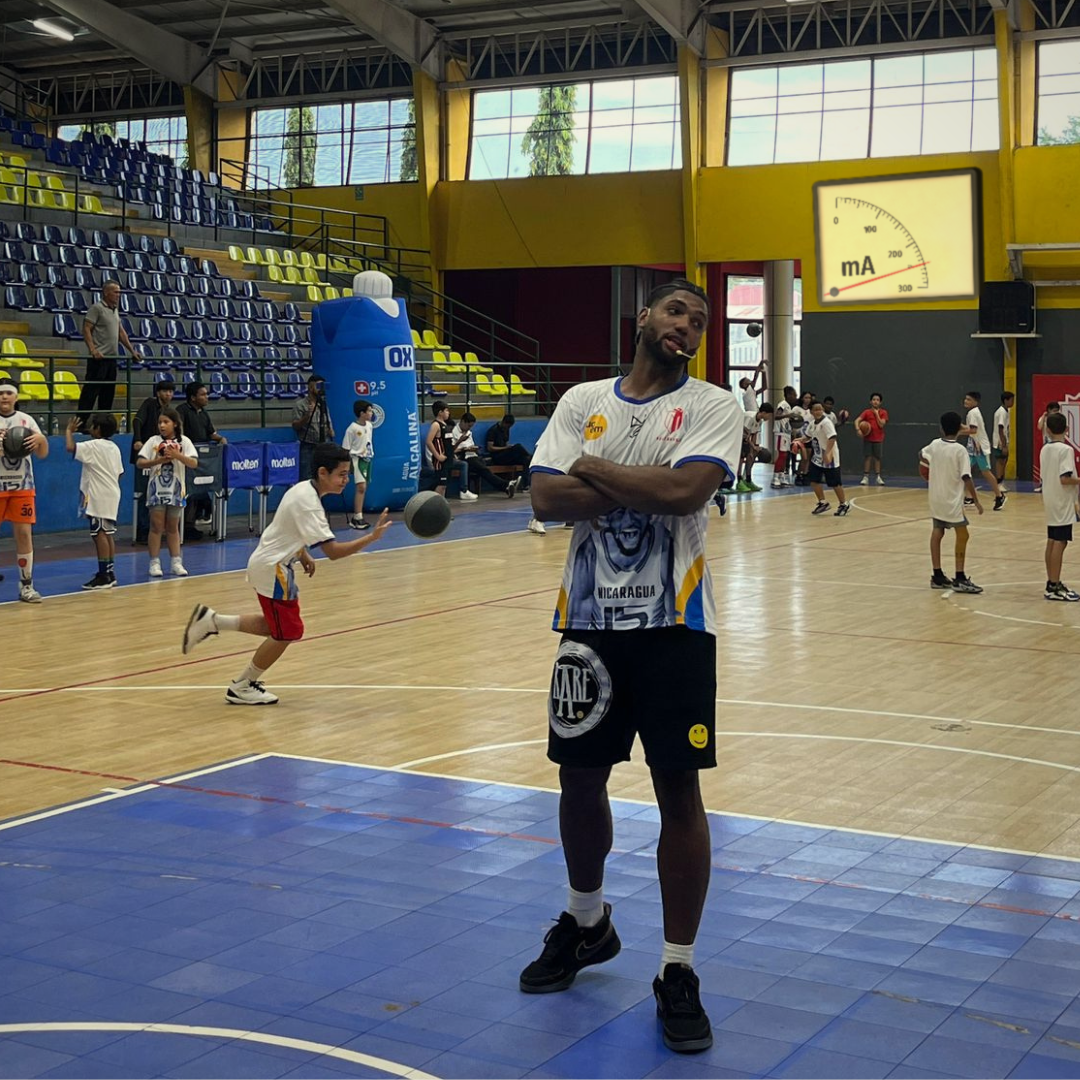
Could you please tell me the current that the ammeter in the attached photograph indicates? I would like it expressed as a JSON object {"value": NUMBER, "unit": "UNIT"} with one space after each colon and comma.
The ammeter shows {"value": 250, "unit": "mA"}
